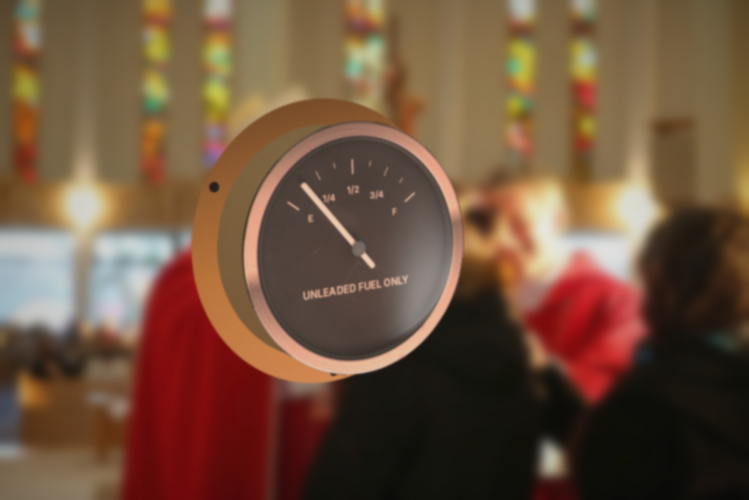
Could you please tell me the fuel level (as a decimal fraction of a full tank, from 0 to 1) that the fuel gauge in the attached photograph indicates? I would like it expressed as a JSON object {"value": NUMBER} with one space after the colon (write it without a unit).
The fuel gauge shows {"value": 0.125}
